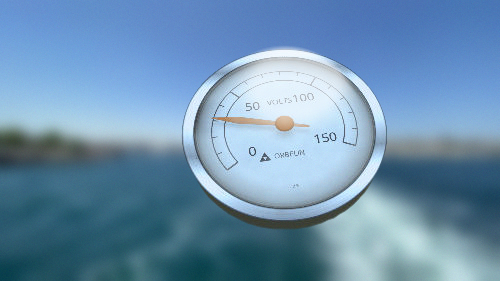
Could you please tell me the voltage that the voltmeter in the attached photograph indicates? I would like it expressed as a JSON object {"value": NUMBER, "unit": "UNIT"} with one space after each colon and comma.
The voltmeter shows {"value": 30, "unit": "V"}
